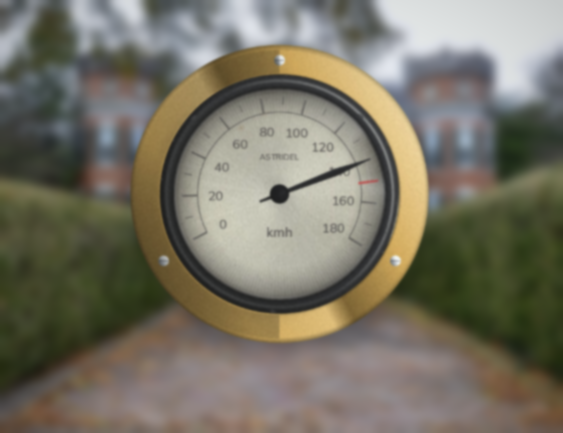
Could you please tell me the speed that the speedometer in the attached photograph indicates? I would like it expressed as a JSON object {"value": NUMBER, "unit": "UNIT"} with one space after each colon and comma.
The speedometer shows {"value": 140, "unit": "km/h"}
